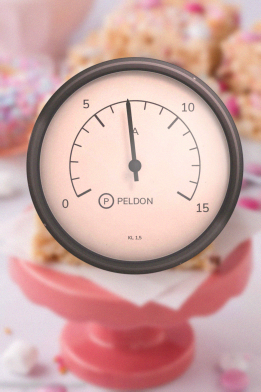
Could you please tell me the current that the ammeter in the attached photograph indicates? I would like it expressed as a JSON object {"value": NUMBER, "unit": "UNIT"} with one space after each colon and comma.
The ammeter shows {"value": 7, "unit": "A"}
